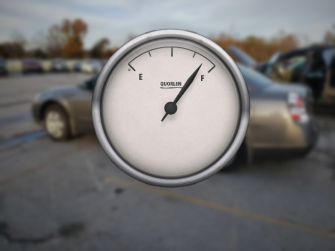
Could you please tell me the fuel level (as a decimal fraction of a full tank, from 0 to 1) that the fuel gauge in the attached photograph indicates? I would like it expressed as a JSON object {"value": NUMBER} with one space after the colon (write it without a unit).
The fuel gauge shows {"value": 0.875}
